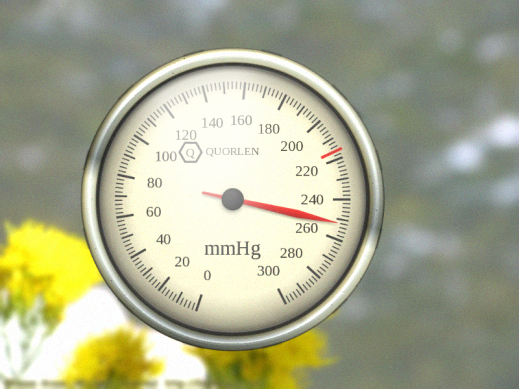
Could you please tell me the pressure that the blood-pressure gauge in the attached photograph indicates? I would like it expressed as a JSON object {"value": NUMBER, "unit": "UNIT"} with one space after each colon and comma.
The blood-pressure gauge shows {"value": 252, "unit": "mmHg"}
